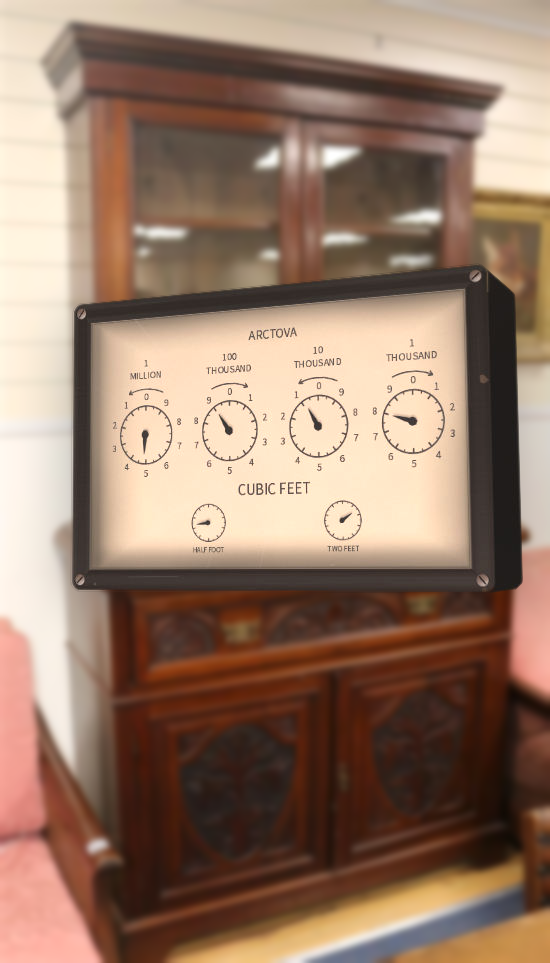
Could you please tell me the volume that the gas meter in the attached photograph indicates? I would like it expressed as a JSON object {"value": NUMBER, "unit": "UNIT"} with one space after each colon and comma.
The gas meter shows {"value": 490800, "unit": "ft³"}
